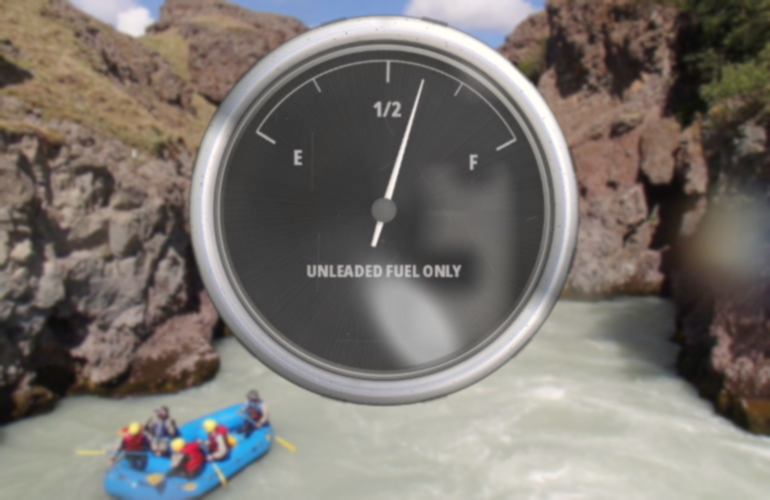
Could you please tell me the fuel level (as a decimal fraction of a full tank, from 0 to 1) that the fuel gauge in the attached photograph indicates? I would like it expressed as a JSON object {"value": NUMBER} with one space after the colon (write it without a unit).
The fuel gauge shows {"value": 0.625}
